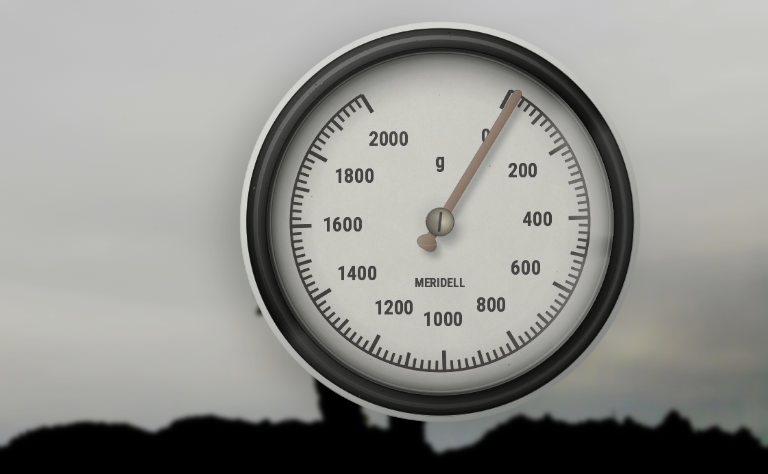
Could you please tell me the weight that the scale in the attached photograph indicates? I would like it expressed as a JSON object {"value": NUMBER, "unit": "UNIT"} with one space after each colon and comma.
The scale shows {"value": 20, "unit": "g"}
